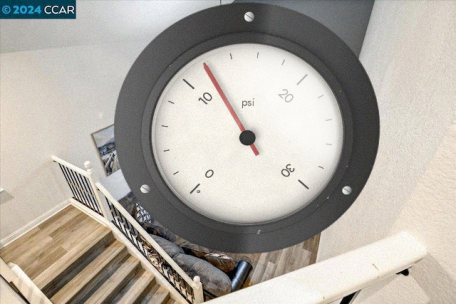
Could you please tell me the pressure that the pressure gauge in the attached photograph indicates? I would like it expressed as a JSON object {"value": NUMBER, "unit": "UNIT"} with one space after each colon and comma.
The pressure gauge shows {"value": 12, "unit": "psi"}
